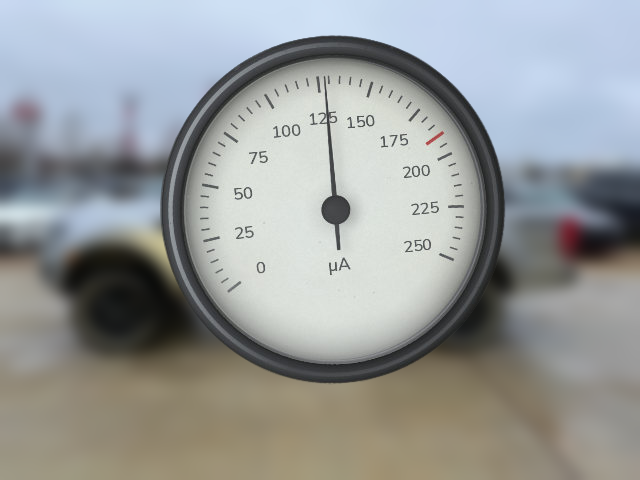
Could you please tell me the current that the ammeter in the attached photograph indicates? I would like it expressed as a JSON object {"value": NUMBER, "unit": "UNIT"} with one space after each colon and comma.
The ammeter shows {"value": 127.5, "unit": "µA"}
